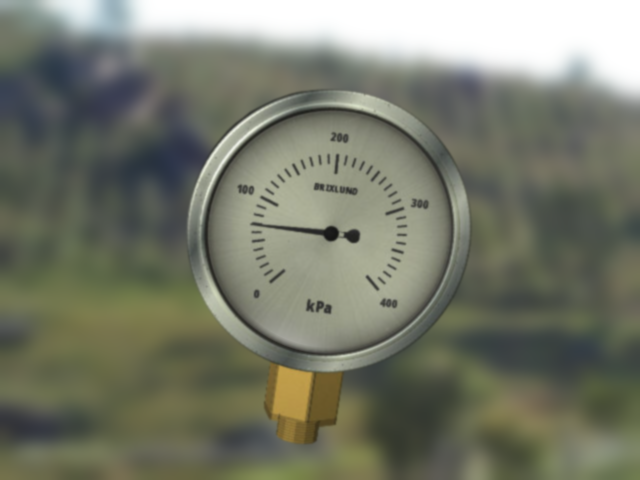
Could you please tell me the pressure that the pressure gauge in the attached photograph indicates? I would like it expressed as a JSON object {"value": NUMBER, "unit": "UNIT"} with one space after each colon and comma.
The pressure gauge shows {"value": 70, "unit": "kPa"}
